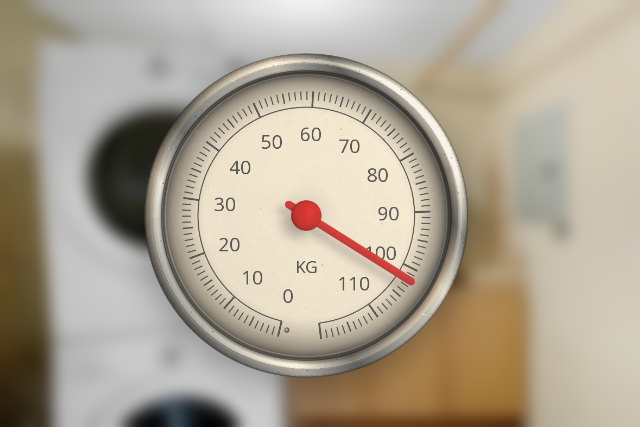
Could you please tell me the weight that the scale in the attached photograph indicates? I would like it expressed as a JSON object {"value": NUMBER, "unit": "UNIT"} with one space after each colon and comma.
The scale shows {"value": 102, "unit": "kg"}
